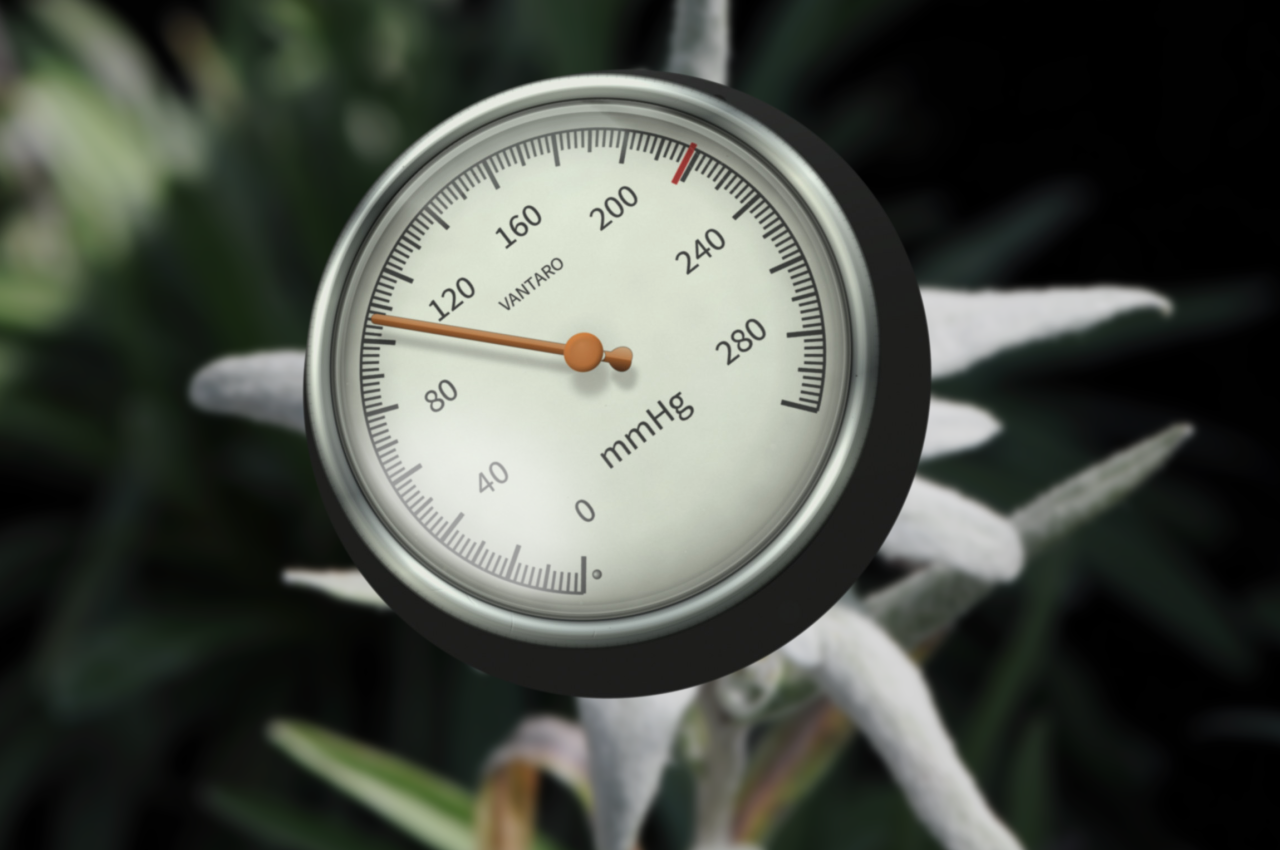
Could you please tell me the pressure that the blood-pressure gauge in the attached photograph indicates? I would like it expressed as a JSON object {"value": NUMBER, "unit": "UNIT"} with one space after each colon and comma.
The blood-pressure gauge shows {"value": 106, "unit": "mmHg"}
